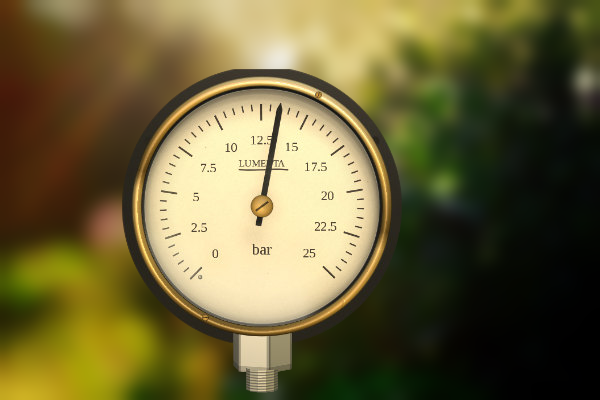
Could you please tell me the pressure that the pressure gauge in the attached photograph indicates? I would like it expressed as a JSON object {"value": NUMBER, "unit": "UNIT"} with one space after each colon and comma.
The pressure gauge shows {"value": 13.5, "unit": "bar"}
